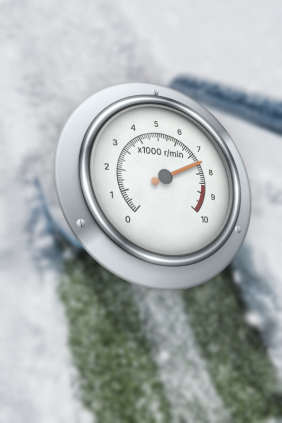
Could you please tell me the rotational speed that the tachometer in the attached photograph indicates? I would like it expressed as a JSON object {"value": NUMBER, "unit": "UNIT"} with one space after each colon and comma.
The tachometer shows {"value": 7500, "unit": "rpm"}
